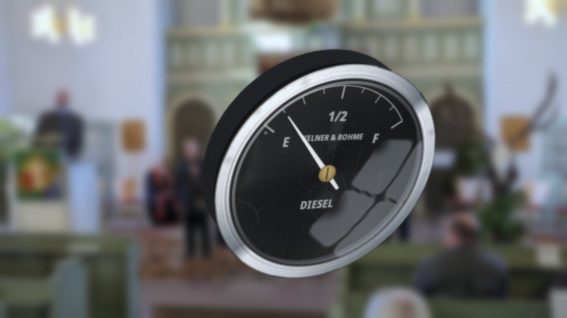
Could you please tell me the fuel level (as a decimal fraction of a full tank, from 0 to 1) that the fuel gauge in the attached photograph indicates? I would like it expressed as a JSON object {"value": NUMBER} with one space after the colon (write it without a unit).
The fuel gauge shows {"value": 0.125}
